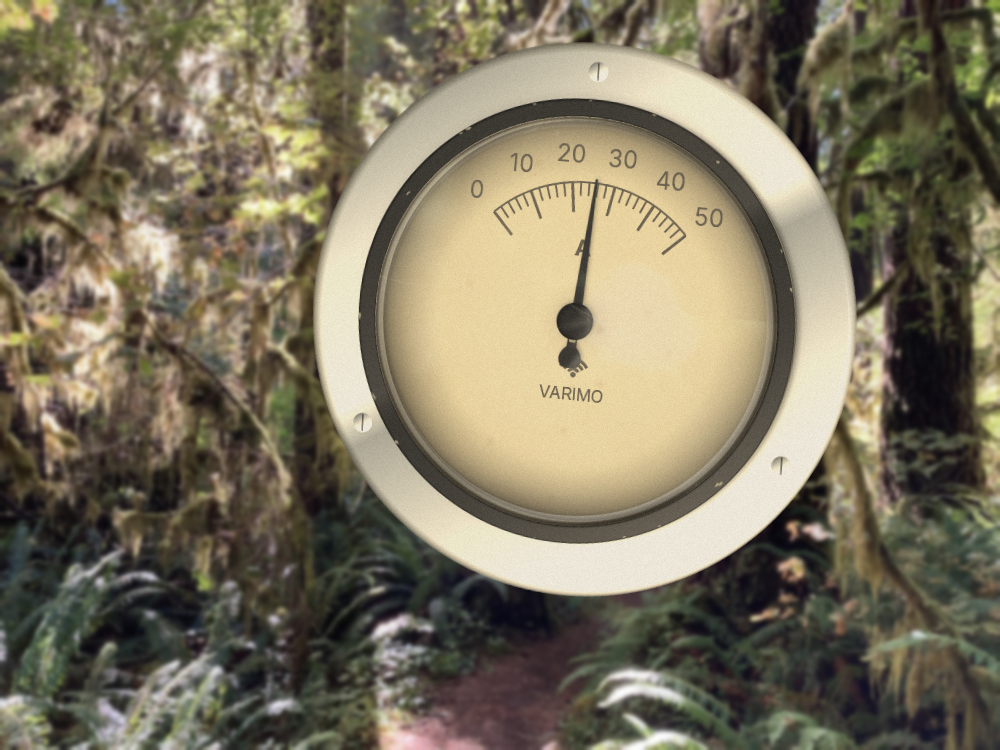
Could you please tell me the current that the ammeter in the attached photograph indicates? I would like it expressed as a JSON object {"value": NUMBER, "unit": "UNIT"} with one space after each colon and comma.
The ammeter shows {"value": 26, "unit": "A"}
